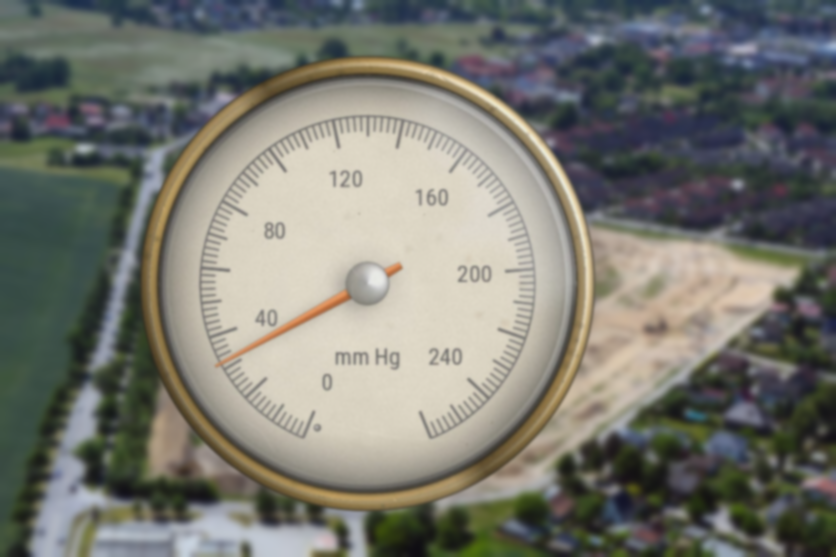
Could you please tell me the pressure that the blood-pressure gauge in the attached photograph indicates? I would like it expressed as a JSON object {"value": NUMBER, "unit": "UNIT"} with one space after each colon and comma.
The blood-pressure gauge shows {"value": 32, "unit": "mmHg"}
